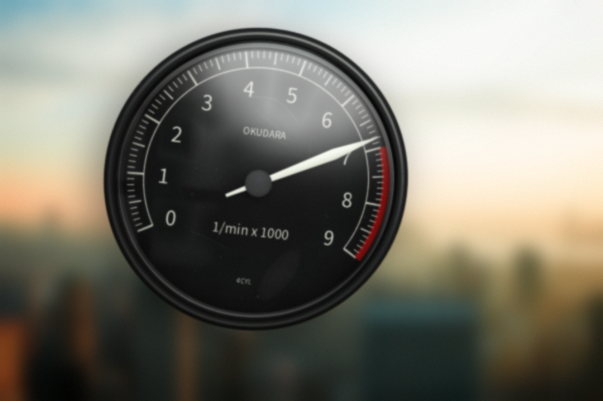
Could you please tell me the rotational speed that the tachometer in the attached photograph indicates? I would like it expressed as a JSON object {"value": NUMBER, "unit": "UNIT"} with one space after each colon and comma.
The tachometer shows {"value": 6800, "unit": "rpm"}
